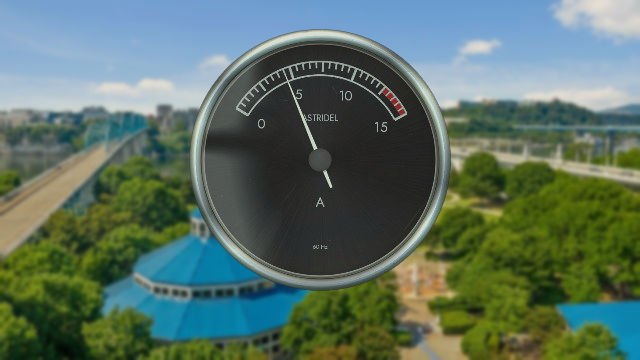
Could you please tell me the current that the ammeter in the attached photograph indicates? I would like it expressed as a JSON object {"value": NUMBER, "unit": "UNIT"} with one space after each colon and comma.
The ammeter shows {"value": 4.5, "unit": "A"}
